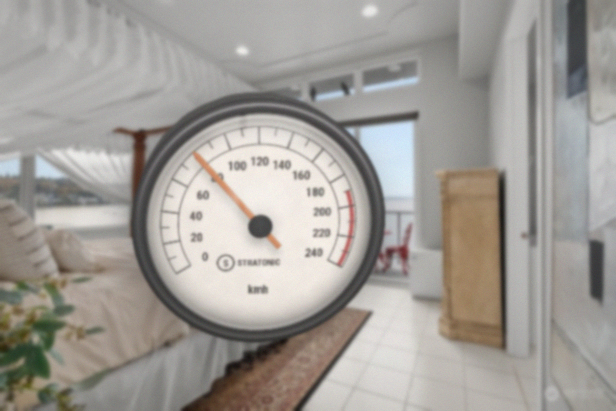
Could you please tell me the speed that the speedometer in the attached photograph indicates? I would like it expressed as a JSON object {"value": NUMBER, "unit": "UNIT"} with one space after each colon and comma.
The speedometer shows {"value": 80, "unit": "km/h"}
